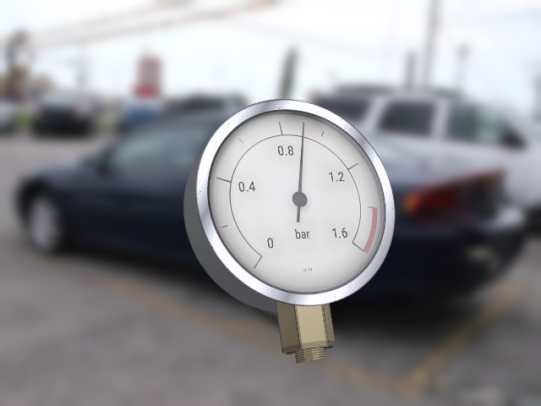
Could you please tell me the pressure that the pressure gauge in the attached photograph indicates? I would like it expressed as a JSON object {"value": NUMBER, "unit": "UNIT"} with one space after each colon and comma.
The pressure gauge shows {"value": 0.9, "unit": "bar"}
